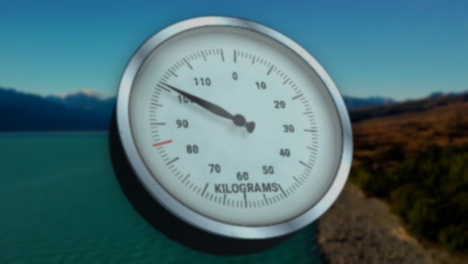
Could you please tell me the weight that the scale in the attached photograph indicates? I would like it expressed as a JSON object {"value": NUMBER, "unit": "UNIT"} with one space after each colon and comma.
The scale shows {"value": 100, "unit": "kg"}
